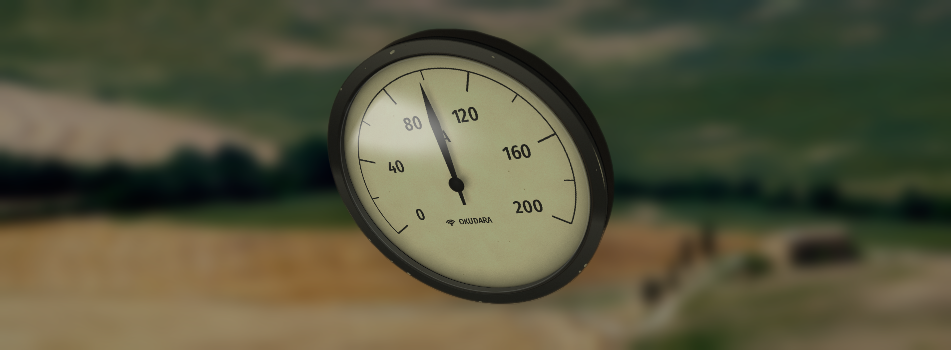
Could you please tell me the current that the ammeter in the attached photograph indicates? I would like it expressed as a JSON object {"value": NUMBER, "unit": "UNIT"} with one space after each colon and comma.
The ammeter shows {"value": 100, "unit": "A"}
